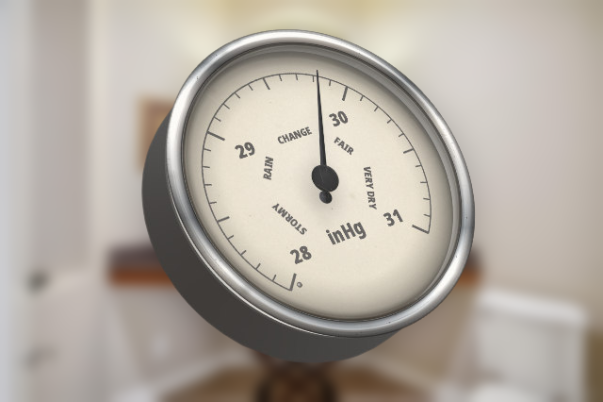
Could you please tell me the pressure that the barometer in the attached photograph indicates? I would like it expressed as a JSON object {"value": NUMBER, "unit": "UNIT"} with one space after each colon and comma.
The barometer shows {"value": 29.8, "unit": "inHg"}
